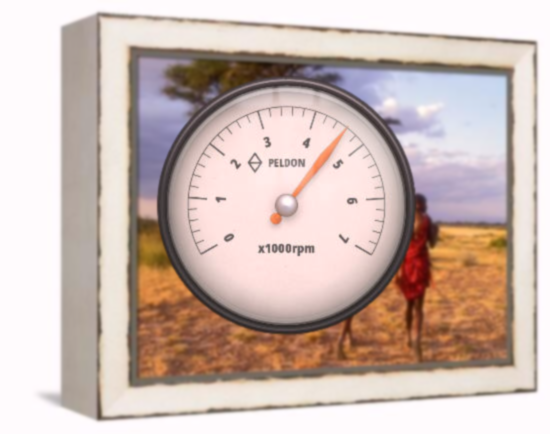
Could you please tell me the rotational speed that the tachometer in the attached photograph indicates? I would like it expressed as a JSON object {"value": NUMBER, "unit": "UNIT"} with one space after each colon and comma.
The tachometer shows {"value": 4600, "unit": "rpm"}
